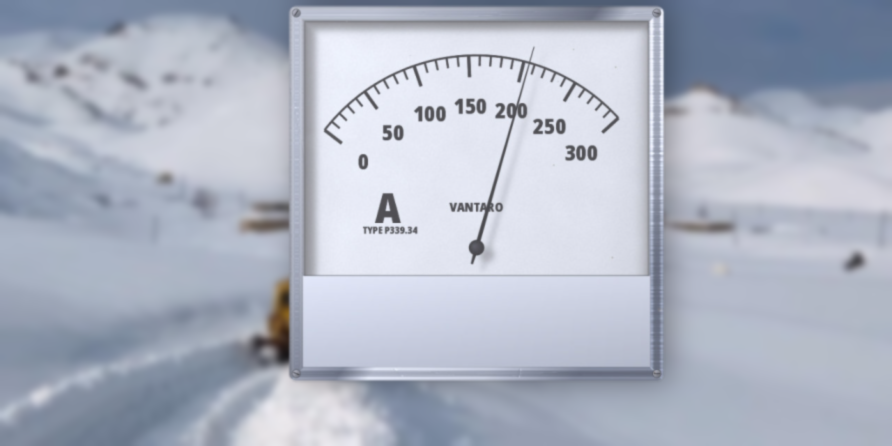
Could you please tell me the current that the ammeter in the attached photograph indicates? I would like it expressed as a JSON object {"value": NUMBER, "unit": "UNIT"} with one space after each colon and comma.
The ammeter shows {"value": 205, "unit": "A"}
